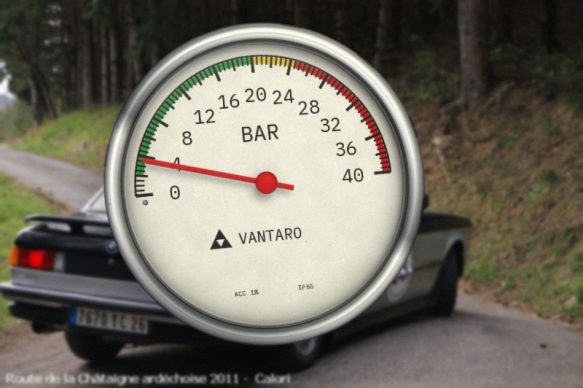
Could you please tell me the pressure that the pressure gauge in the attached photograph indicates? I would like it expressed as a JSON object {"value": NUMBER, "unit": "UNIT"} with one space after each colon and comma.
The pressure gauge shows {"value": 3.5, "unit": "bar"}
